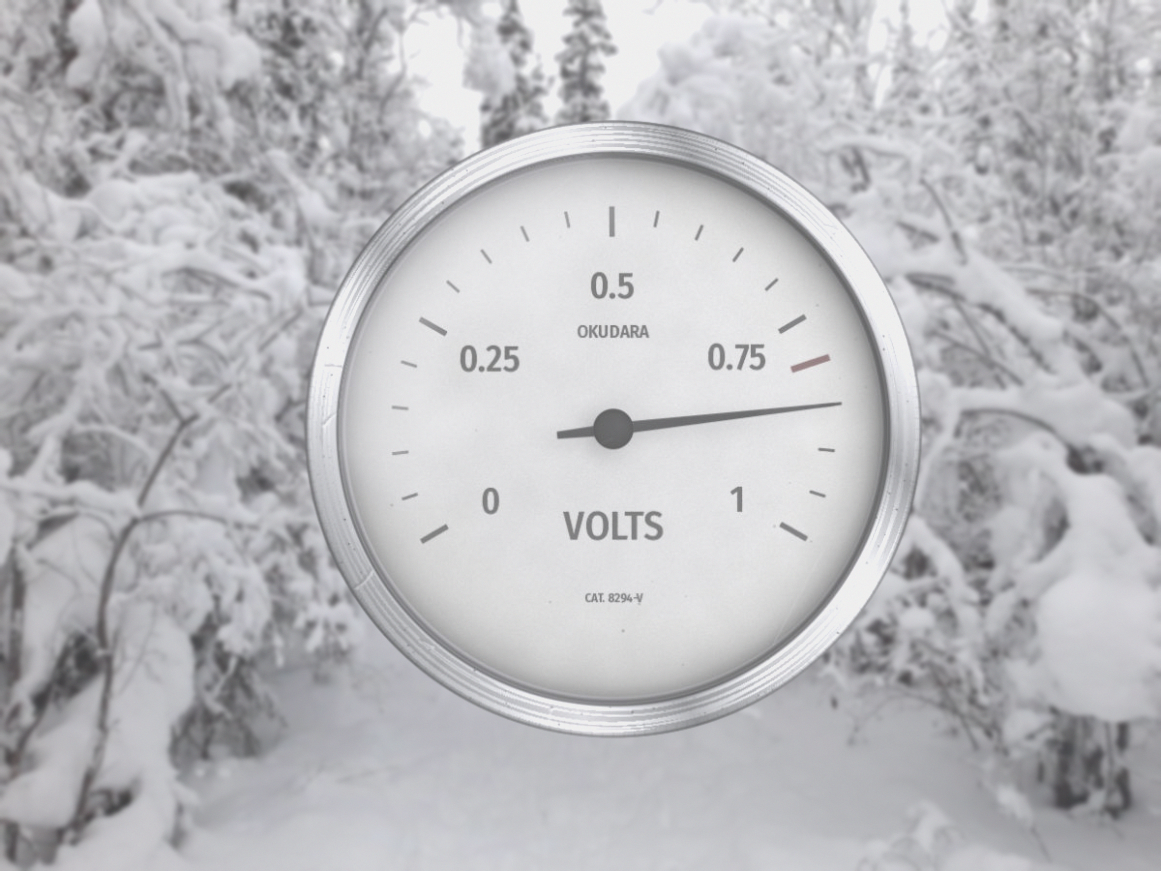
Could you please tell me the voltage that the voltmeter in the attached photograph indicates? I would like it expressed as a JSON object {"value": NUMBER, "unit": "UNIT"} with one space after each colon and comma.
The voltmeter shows {"value": 0.85, "unit": "V"}
